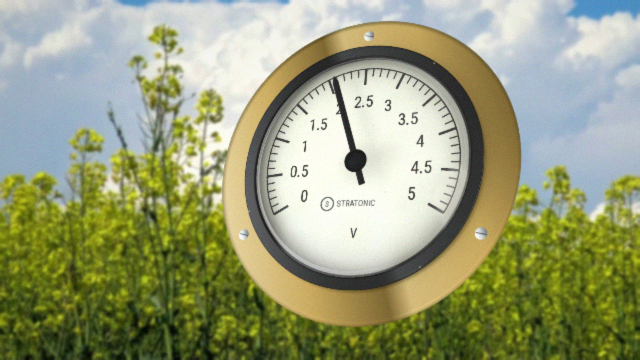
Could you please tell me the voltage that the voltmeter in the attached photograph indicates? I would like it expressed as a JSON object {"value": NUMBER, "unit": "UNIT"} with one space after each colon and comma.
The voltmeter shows {"value": 2.1, "unit": "V"}
